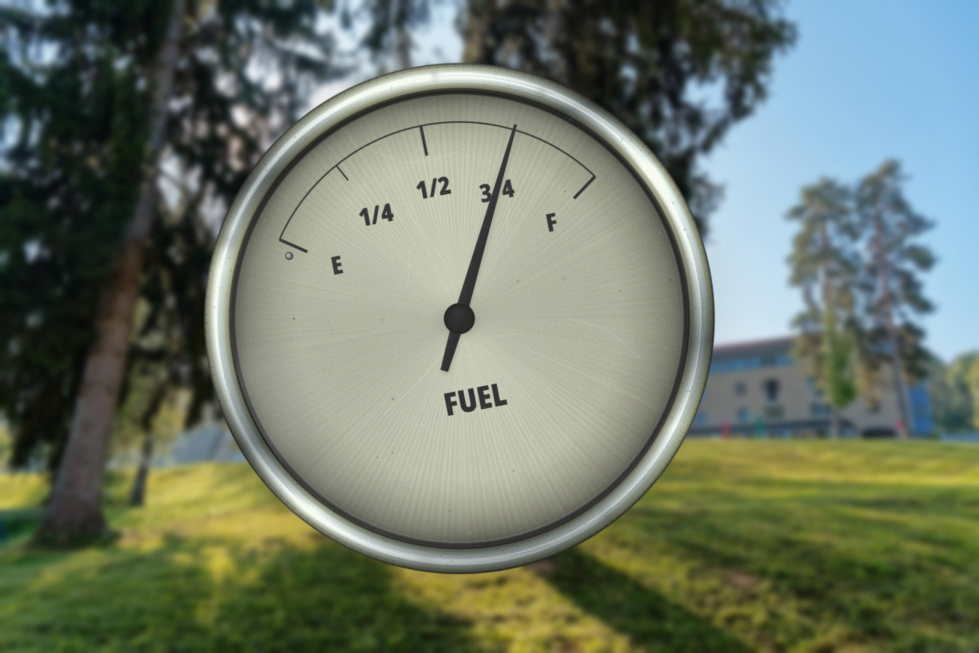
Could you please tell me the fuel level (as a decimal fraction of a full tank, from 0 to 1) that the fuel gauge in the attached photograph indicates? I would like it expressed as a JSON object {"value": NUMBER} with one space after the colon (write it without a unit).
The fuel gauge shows {"value": 0.75}
